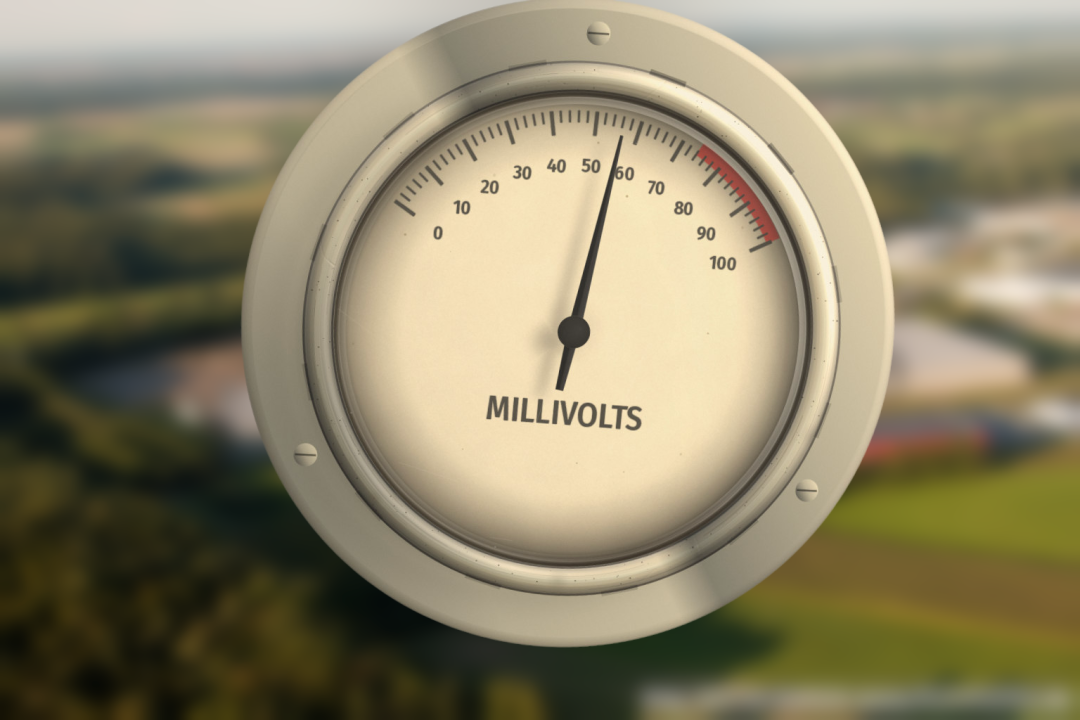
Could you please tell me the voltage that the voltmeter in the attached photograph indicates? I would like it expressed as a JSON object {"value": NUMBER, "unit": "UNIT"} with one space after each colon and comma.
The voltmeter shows {"value": 56, "unit": "mV"}
